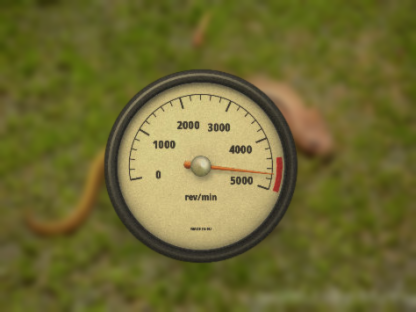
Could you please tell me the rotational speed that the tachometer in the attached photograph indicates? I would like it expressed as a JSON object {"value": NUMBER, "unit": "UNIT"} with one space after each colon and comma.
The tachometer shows {"value": 4700, "unit": "rpm"}
